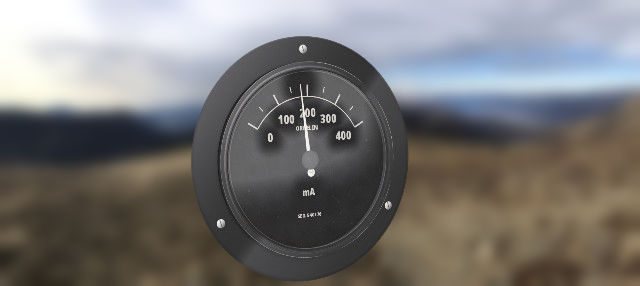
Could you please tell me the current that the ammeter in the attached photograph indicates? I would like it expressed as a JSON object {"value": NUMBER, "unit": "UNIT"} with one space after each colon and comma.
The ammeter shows {"value": 175, "unit": "mA"}
